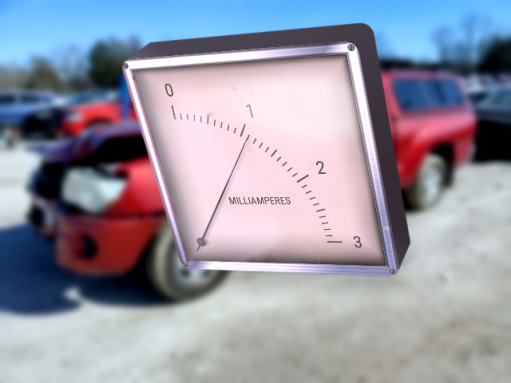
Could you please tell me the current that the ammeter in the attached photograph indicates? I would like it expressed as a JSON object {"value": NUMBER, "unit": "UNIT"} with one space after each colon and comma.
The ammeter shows {"value": 1.1, "unit": "mA"}
